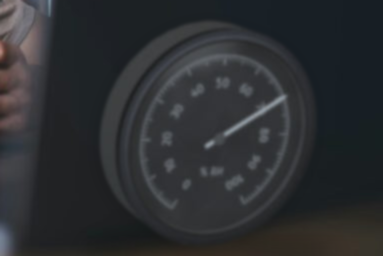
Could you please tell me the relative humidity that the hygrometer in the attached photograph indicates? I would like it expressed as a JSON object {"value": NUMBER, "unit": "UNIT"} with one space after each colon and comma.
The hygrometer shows {"value": 70, "unit": "%"}
